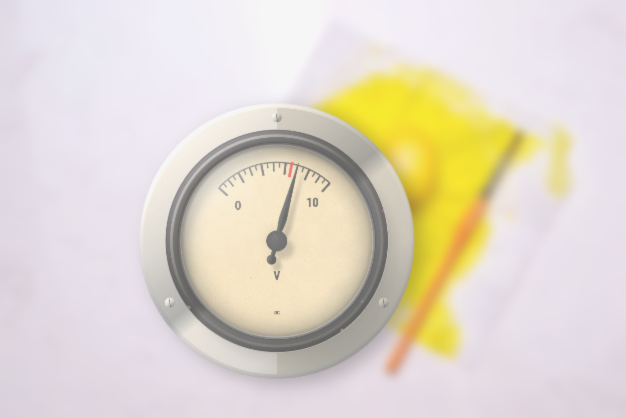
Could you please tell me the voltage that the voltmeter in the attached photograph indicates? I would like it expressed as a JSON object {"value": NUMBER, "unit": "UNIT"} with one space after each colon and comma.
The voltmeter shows {"value": 7, "unit": "V"}
